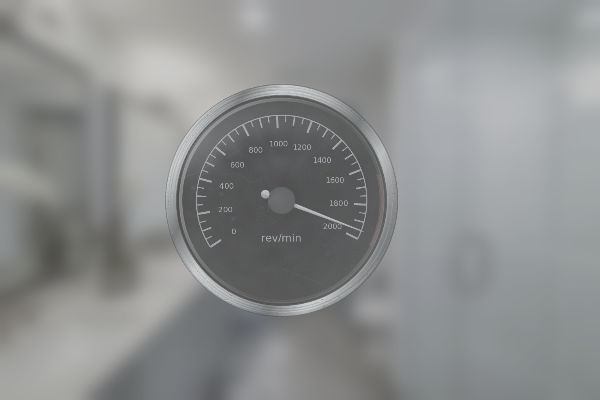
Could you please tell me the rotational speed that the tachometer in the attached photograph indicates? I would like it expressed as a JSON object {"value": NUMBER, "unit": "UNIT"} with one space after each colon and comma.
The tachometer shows {"value": 1950, "unit": "rpm"}
